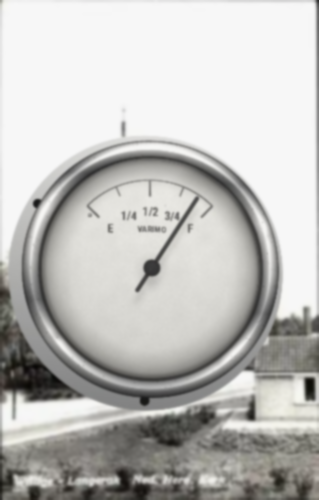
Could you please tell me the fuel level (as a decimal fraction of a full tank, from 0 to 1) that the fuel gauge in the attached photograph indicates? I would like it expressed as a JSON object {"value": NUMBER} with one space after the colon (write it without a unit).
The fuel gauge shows {"value": 0.875}
